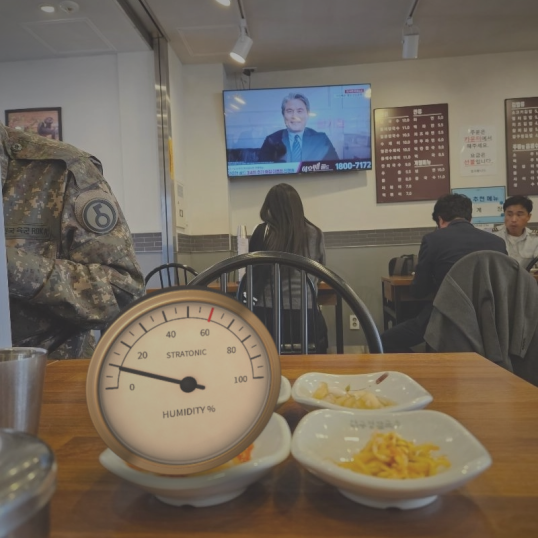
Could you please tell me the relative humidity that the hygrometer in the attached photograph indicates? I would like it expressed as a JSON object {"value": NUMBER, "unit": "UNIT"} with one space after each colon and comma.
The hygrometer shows {"value": 10, "unit": "%"}
